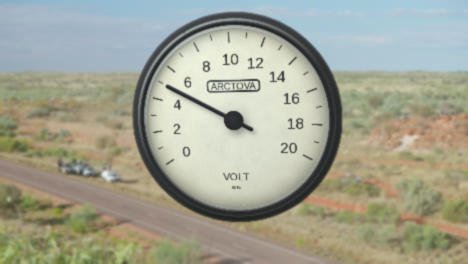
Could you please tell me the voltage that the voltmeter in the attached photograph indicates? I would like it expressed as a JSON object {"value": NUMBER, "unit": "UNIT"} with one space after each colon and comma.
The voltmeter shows {"value": 5, "unit": "V"}
